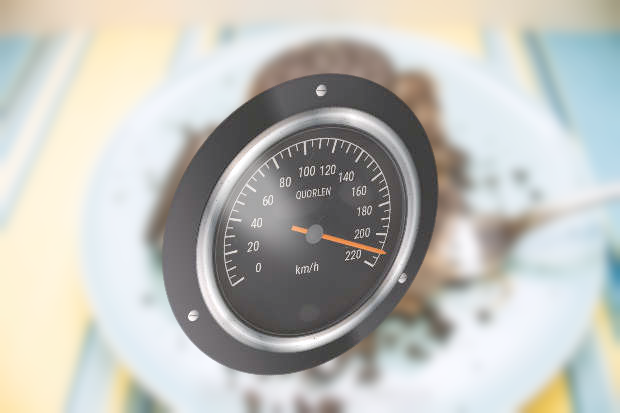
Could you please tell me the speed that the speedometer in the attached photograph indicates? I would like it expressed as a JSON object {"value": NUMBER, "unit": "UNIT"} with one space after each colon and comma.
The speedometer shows {"value": 210, "unit": "km/h"}
